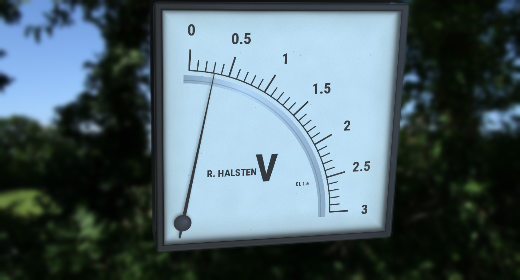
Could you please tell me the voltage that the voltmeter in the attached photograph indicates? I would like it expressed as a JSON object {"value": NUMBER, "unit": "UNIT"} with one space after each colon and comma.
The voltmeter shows {"value": 0.3, "unit": "V"}
